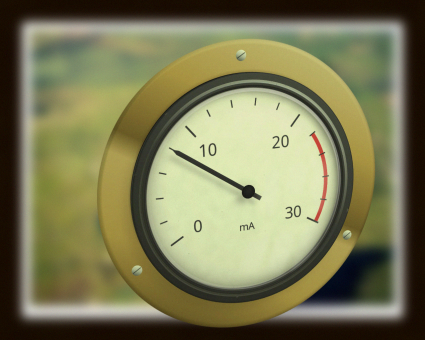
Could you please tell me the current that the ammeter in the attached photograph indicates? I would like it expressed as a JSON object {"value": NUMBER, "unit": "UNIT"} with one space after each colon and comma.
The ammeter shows {"value": 8, "unit": "mA"}
